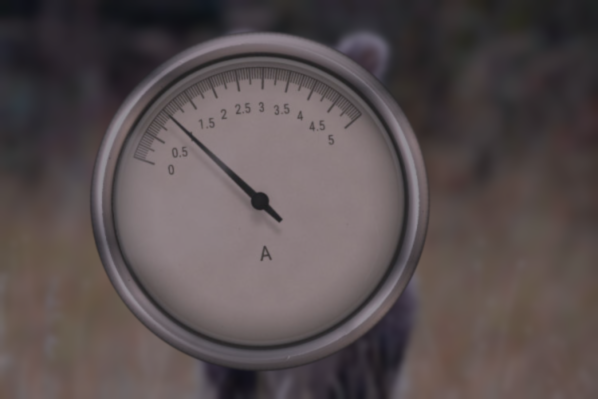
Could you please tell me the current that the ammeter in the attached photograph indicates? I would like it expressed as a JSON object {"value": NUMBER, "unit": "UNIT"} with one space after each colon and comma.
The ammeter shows {"value": 1, "unit": "A"}
